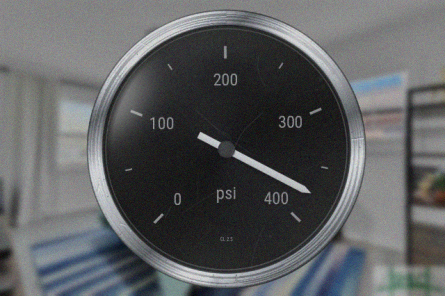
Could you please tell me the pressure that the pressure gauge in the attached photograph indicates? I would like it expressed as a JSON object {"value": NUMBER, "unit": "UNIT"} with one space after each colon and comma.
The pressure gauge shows {"value": 375, "unit": "psi"}
